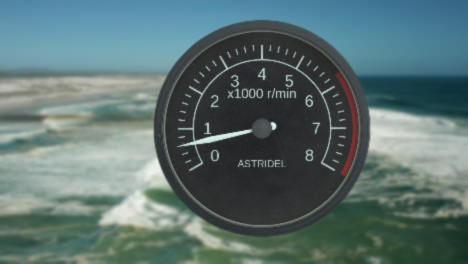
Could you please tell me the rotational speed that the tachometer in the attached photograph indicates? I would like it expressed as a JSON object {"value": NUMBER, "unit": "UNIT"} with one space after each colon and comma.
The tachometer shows {"value": 600, "unit": "rpm"}
